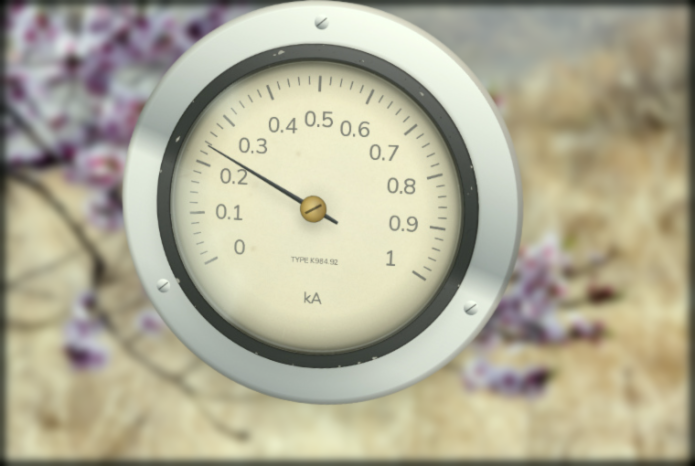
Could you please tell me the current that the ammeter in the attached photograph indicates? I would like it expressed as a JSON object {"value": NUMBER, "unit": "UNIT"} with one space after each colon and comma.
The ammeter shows {"value": 0.24, "unit": "kA"}
